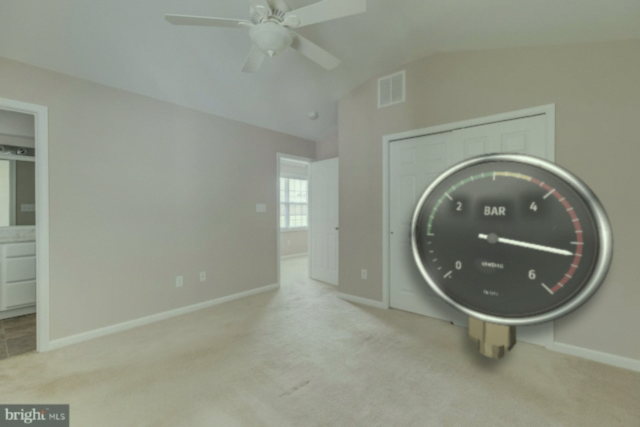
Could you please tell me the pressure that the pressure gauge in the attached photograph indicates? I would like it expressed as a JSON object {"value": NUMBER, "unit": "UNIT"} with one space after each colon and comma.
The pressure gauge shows {"value": 5.2, "unit": "bar"}
